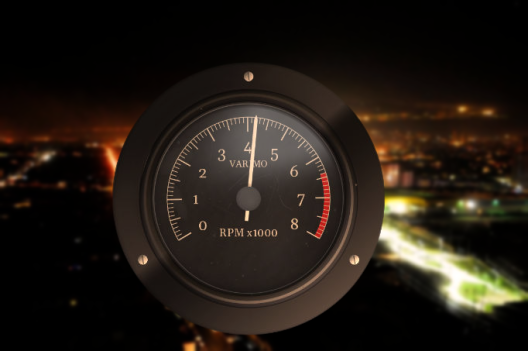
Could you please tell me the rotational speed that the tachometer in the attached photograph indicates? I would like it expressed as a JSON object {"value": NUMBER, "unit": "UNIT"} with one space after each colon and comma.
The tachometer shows {"value": 4200, "unit": "rpm"}
